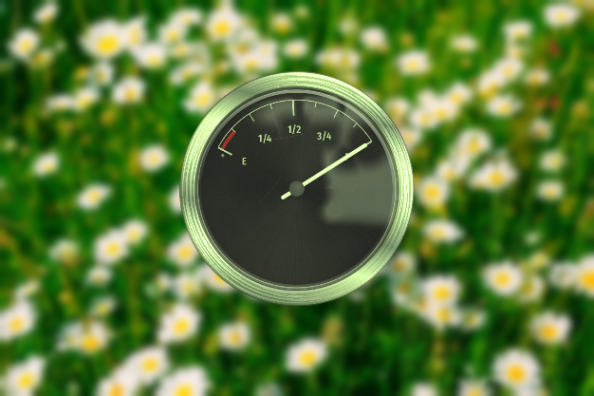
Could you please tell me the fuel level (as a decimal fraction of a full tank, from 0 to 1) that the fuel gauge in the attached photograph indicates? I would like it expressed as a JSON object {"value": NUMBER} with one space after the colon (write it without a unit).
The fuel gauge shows {"value": 1}
